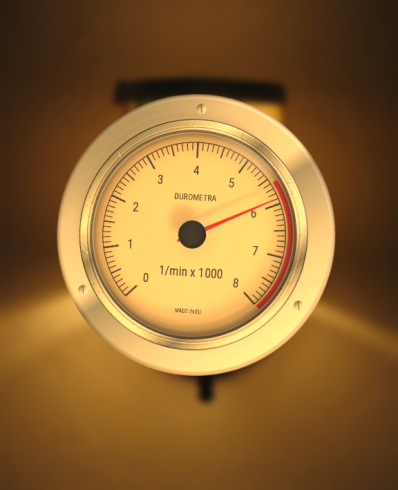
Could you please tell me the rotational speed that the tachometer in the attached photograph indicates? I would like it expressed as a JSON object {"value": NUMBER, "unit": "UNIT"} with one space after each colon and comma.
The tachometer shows {"value": 5900, "unit": "rpm"}
